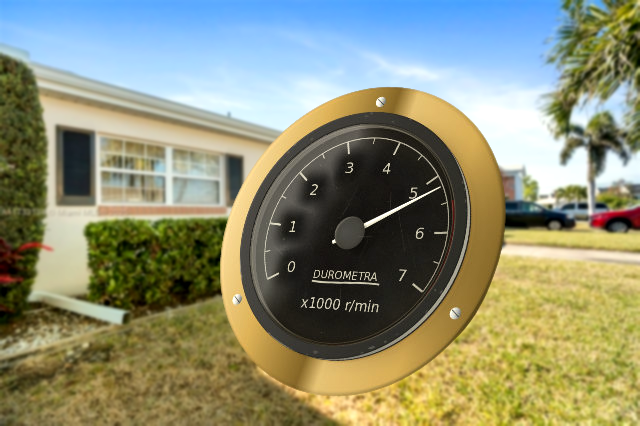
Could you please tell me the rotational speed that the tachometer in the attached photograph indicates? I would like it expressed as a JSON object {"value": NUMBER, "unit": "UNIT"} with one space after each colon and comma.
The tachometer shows {"value": 5250, "unit": "rpm"}
